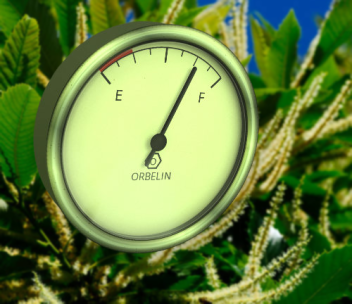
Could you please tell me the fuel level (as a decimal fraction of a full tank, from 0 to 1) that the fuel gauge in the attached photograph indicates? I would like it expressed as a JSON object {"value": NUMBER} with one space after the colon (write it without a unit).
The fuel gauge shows {"value": 0.75}
